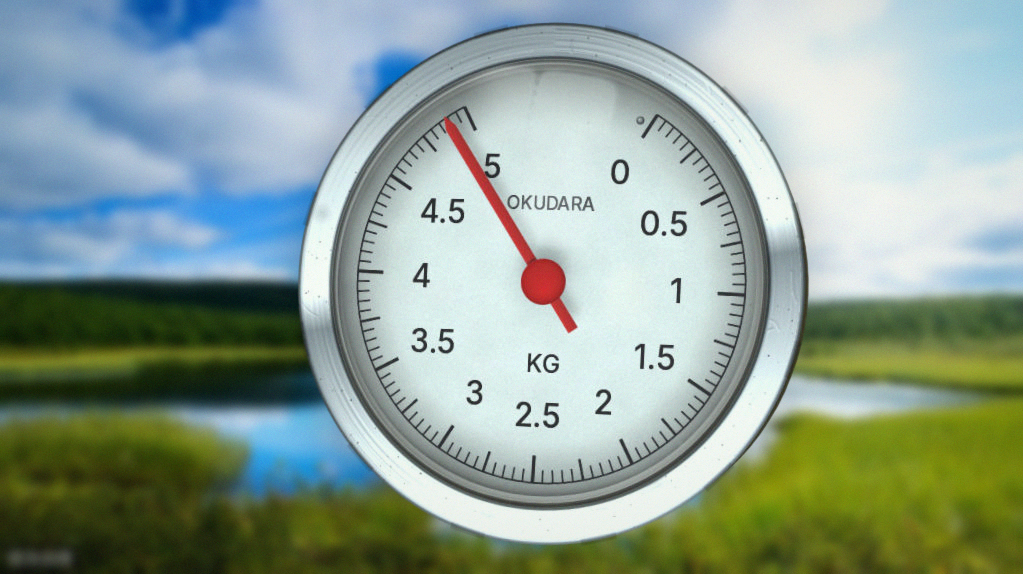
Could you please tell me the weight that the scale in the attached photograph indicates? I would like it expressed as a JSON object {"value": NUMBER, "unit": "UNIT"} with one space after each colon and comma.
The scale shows {"value": 4.9, "unit": "kg"}
